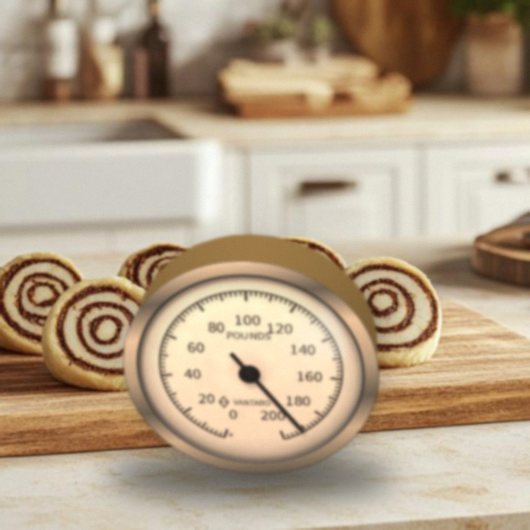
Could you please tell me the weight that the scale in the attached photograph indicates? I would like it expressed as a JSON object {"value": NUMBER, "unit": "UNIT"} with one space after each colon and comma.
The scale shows {"value": 190, "unit": "lb"}
